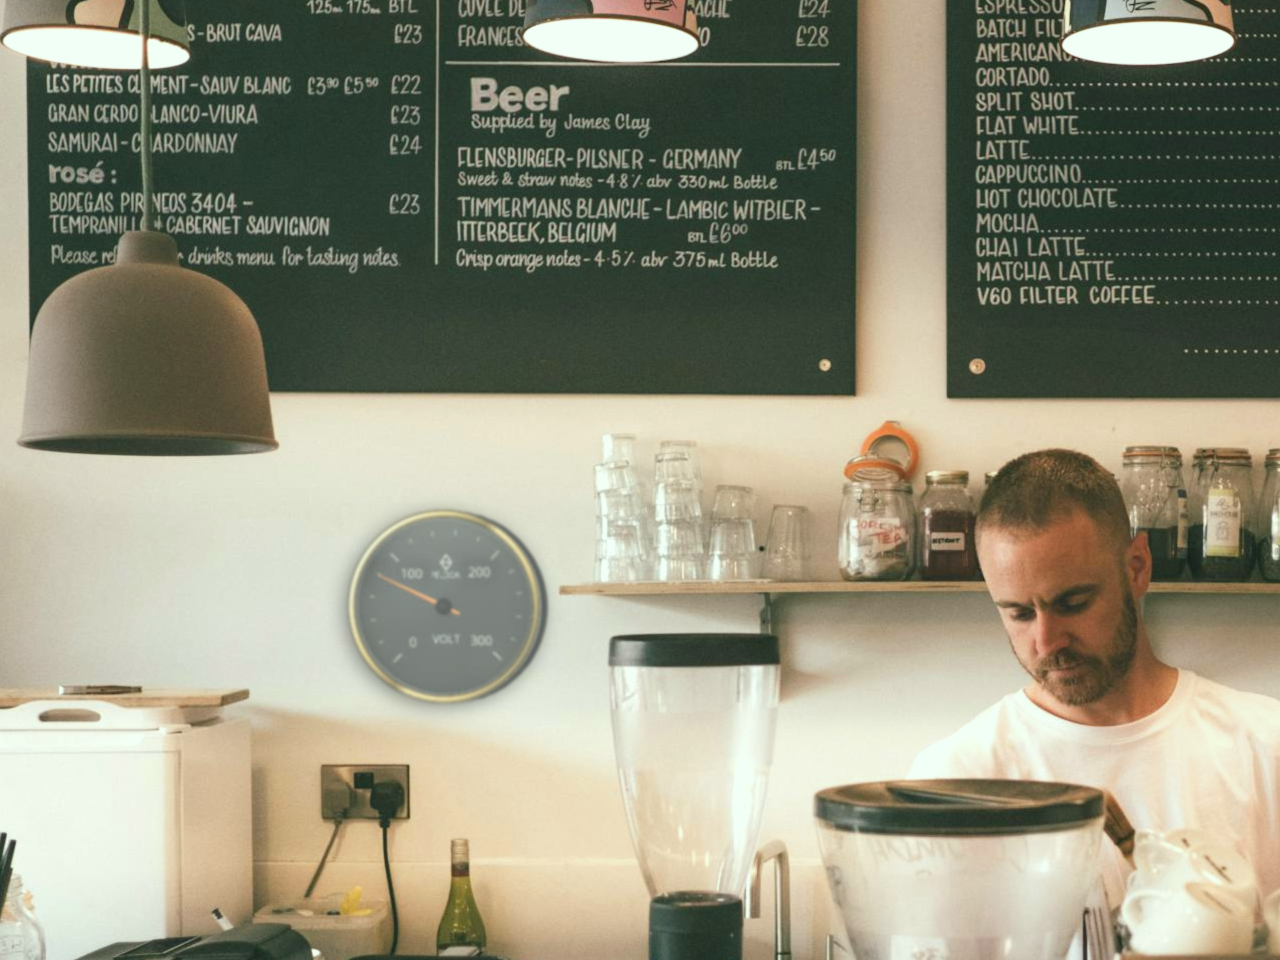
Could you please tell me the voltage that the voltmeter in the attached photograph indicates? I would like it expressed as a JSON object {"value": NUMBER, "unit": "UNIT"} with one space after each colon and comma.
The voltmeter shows {"value": 80, "unit": "V"}
